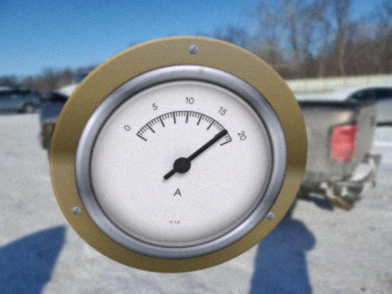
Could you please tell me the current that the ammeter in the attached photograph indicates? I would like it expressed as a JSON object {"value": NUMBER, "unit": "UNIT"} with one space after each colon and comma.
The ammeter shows {"value": 17.5, "unit": "A"}
